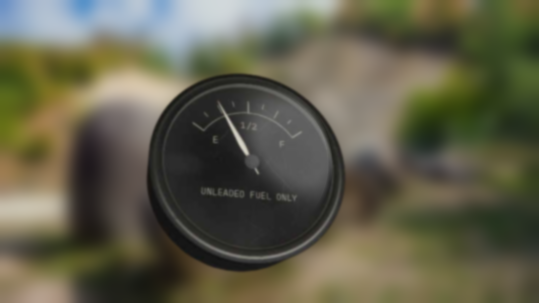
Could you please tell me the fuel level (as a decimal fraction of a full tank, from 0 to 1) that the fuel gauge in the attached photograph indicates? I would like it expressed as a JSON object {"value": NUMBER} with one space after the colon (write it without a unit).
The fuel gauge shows {"value": 0.25}
